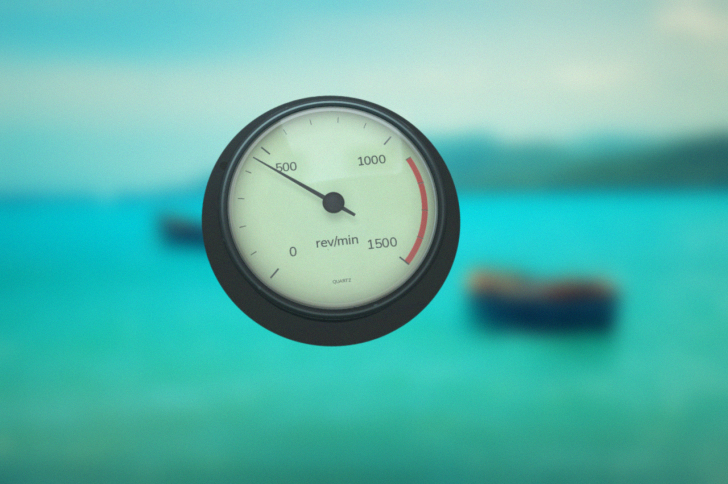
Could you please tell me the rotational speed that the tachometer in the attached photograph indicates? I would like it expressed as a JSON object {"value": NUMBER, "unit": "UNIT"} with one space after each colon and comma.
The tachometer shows {"value": 450, "unit": "rpm"}
